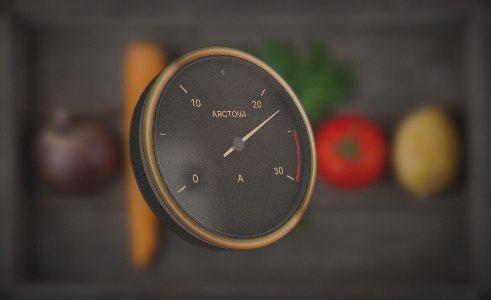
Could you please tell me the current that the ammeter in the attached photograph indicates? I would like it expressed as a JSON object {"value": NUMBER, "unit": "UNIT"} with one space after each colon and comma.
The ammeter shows {"value": 22.5, "unit": "A"}
